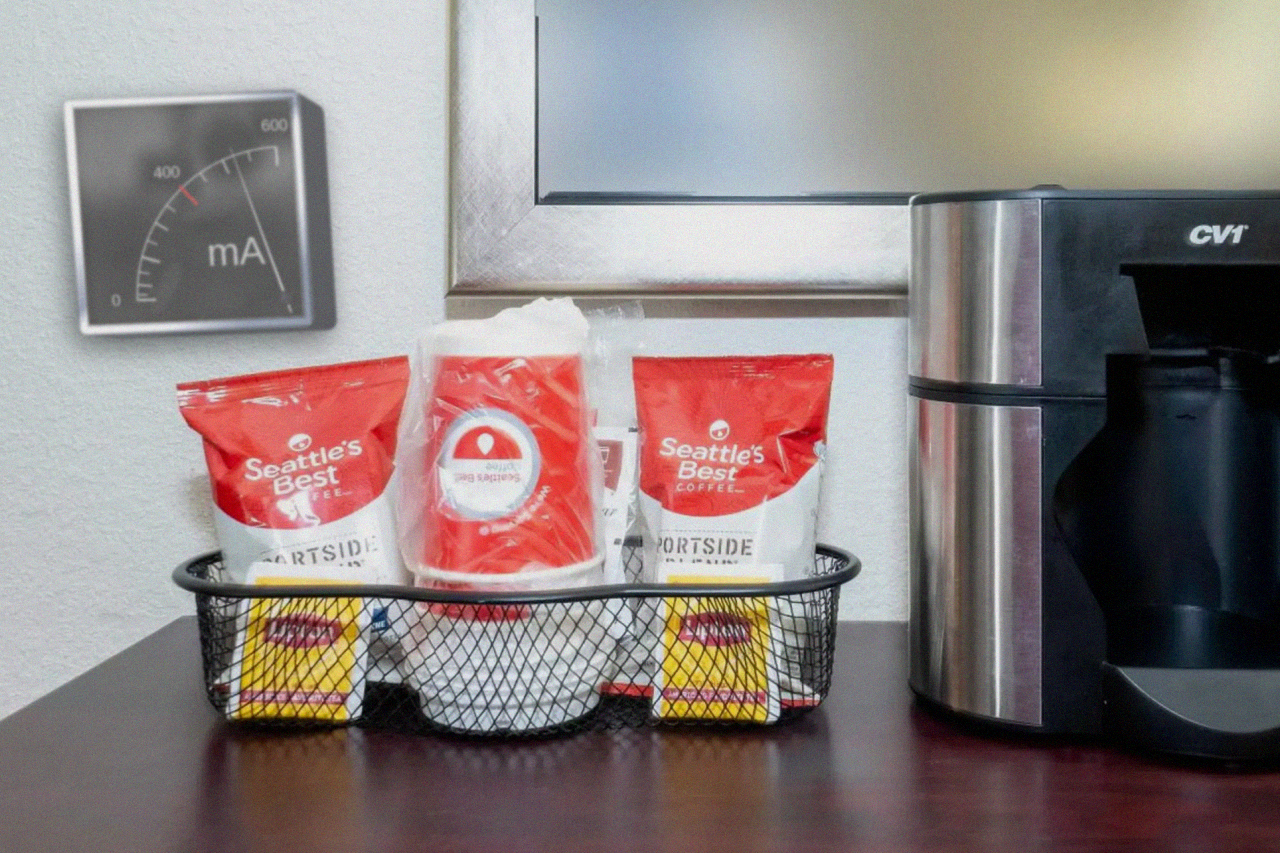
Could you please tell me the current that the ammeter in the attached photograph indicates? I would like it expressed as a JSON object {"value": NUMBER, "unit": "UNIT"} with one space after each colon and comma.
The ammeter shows {"value": 525, "unit": "mA"}
